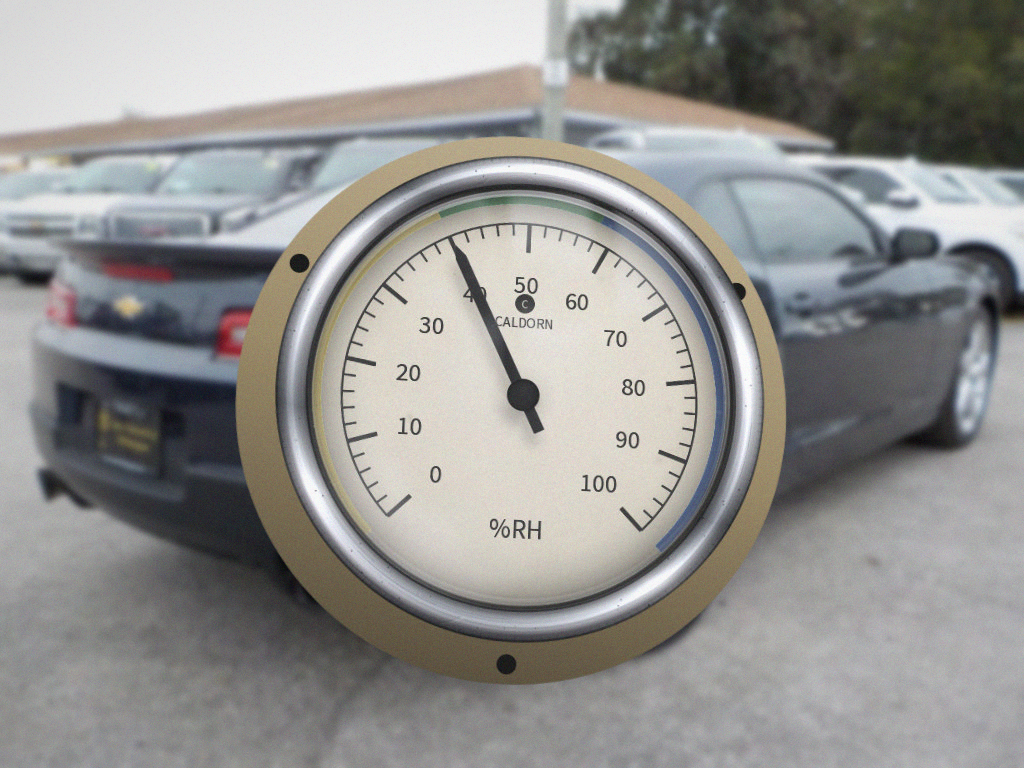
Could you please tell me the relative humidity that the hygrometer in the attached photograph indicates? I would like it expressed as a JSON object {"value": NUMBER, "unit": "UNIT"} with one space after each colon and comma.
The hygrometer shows {"value": 40, "unit": "%"}
